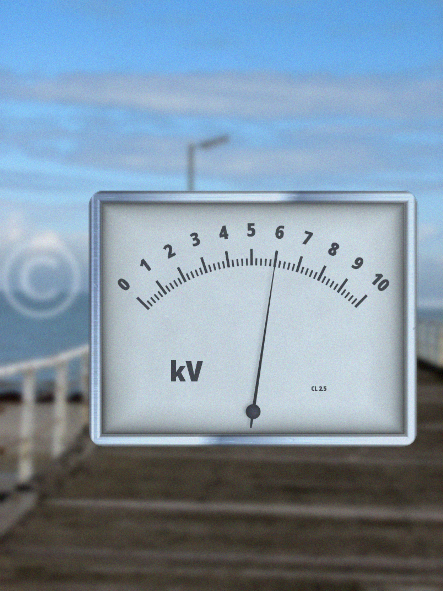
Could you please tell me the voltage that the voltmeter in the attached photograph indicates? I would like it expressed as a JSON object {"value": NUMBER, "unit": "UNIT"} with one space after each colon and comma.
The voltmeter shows {"value": 6, "unit": "kV"}
